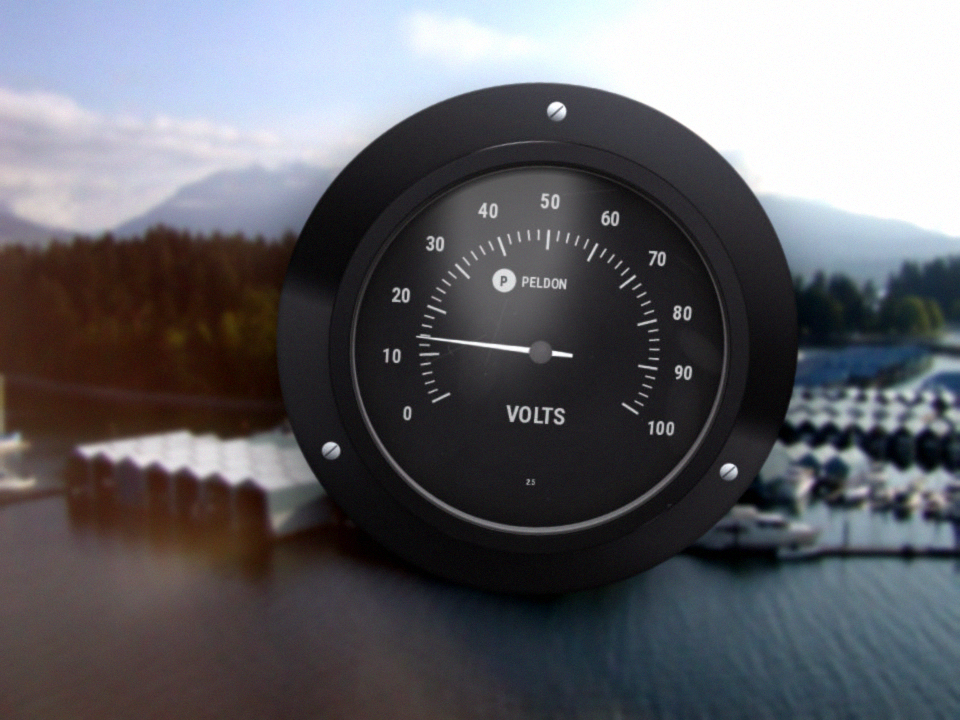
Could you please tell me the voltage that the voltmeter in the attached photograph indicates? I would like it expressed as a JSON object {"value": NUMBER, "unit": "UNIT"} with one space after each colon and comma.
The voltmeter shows {"value": 14, "unit": "V"}
